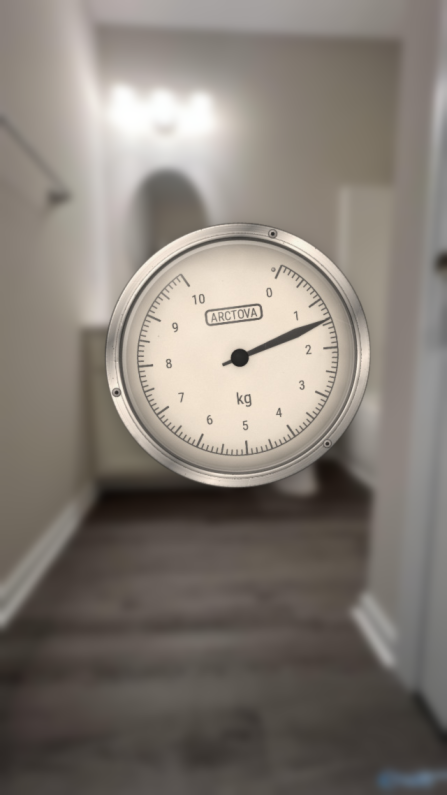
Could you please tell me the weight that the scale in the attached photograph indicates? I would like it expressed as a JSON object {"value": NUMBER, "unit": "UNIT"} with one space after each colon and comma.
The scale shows {"value": 1.4, "unit": "kg"}
